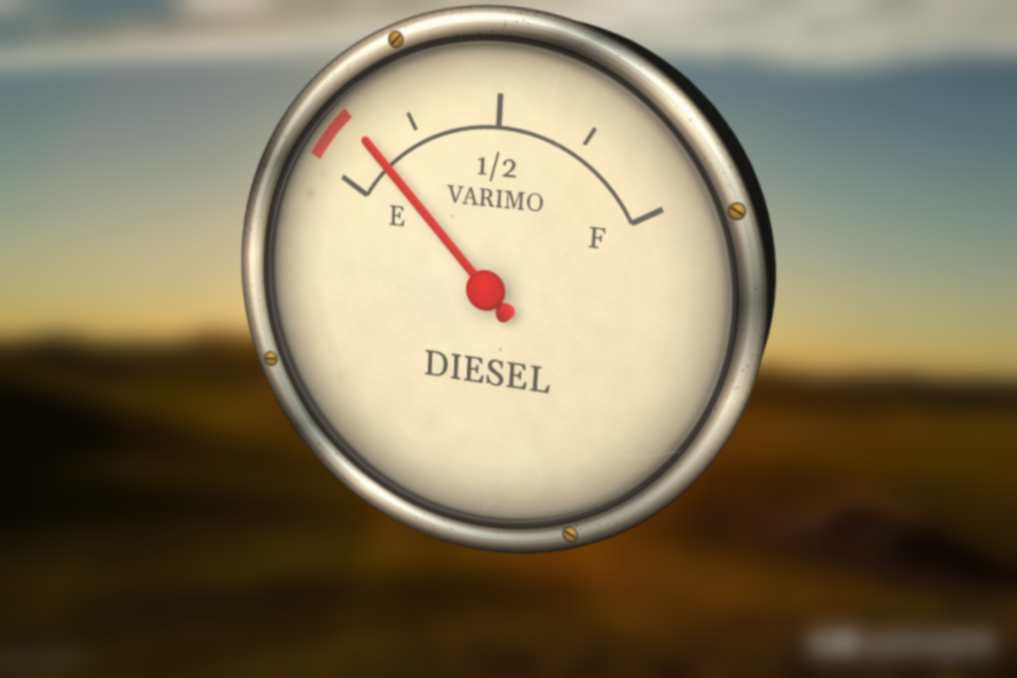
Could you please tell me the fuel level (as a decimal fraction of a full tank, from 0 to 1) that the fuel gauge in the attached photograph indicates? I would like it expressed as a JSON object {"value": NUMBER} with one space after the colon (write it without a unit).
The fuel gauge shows {"value": 0.125}
